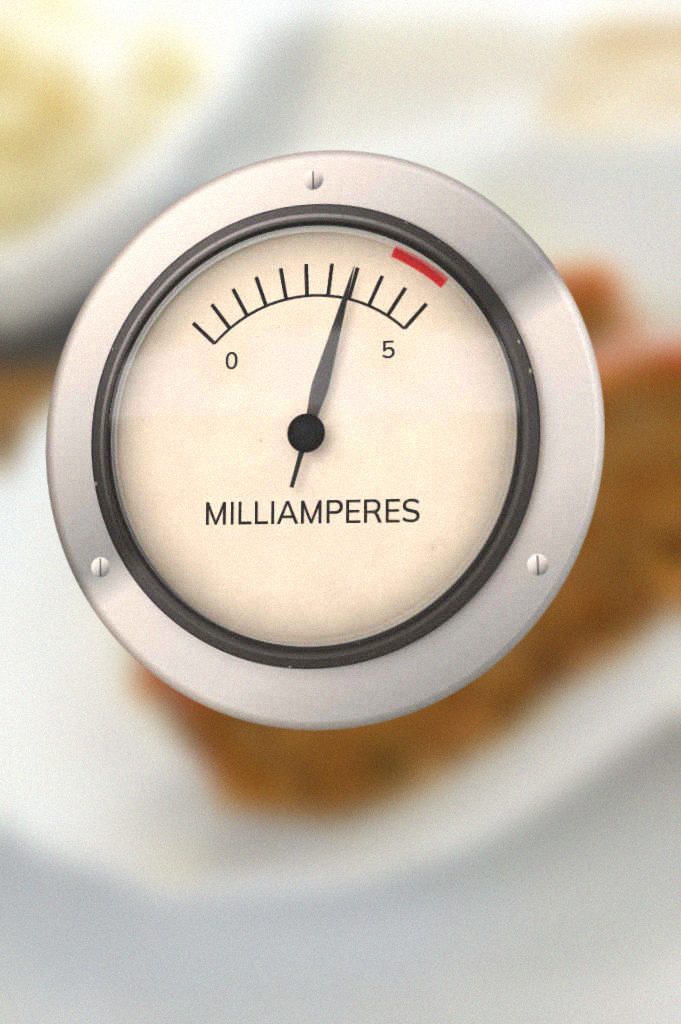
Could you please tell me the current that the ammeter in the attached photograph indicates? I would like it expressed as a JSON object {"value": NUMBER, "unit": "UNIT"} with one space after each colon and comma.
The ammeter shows {"value": 3.5, "unit": "mA"}
